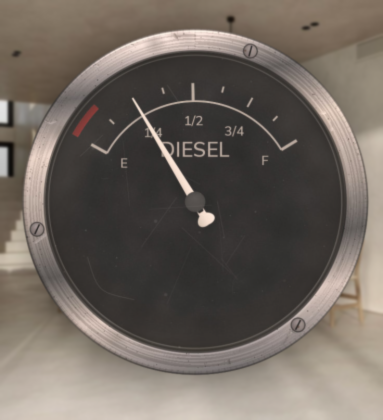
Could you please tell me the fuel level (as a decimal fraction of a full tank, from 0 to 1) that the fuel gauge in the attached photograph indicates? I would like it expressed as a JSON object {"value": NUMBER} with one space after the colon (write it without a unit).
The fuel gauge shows {"value": 0.25}
